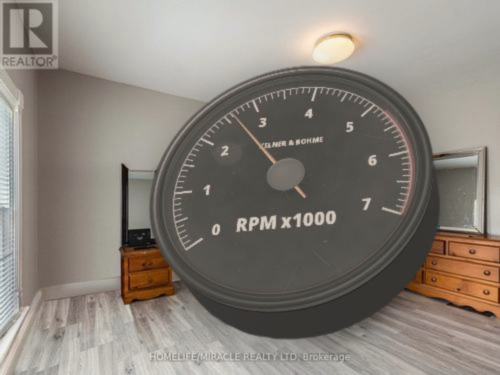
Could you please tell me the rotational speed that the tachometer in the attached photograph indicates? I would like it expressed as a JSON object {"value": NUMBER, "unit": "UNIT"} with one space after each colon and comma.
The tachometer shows {"value": 2600, "unit": "rpm"}
